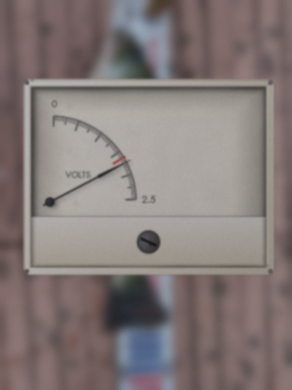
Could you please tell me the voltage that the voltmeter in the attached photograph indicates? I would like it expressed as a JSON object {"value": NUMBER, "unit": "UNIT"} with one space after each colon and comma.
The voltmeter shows {"value": 1.75, "unit": "V"}
